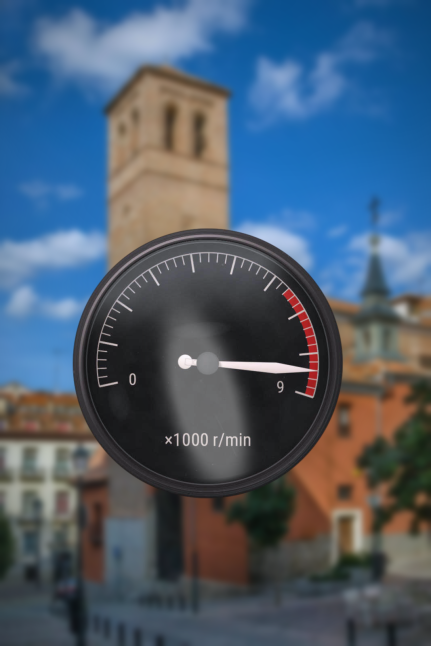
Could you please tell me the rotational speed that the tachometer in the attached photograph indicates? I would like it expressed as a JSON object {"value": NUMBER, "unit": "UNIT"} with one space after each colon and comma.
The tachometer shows {"value": 8400, "unit": "rpm"}
